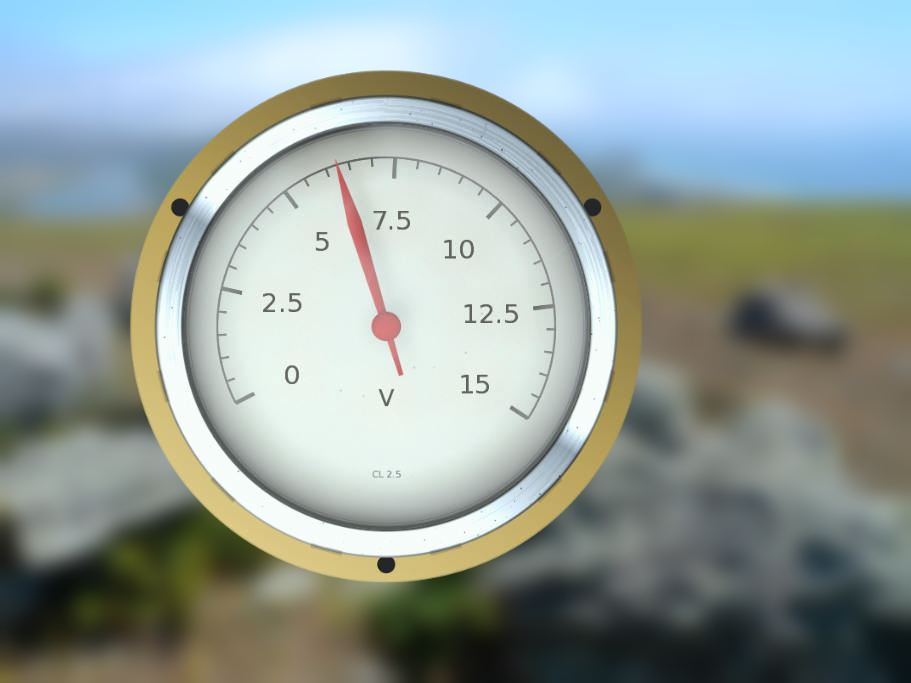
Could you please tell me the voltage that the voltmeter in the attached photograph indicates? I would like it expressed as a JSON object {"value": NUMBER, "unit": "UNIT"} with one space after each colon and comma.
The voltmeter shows {"value": 6.25, "unit": "V"}
